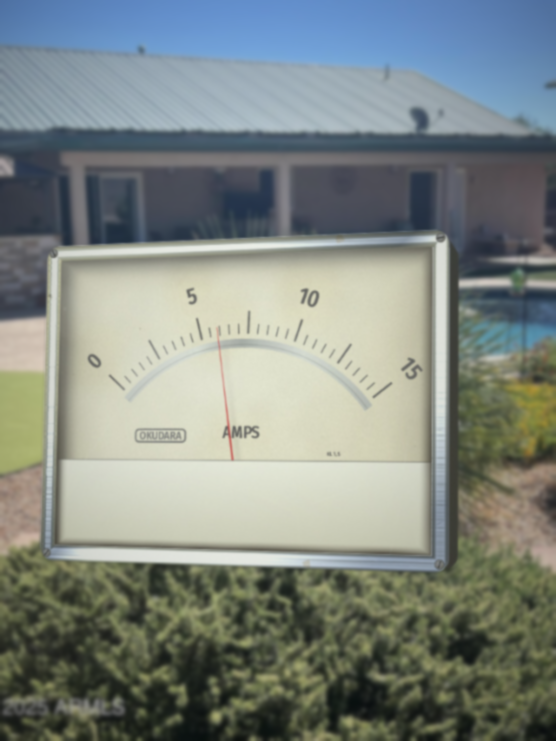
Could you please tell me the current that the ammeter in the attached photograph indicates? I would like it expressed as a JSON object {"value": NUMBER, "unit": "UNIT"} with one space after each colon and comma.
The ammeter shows {"value": 6, "unit": "A"}
